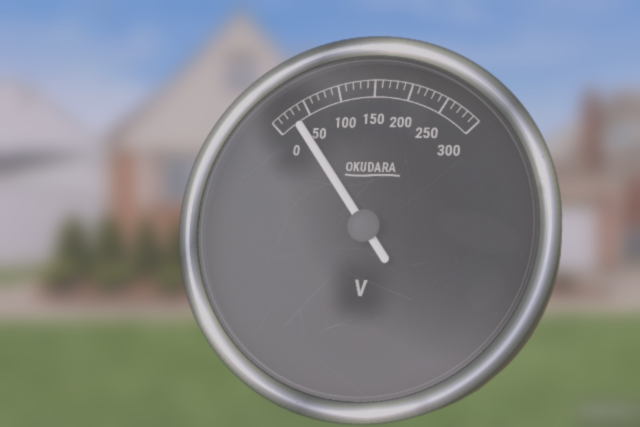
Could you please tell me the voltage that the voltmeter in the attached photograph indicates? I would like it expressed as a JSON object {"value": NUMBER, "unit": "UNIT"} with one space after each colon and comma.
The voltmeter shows {"value": 30, "unit": "V"}
